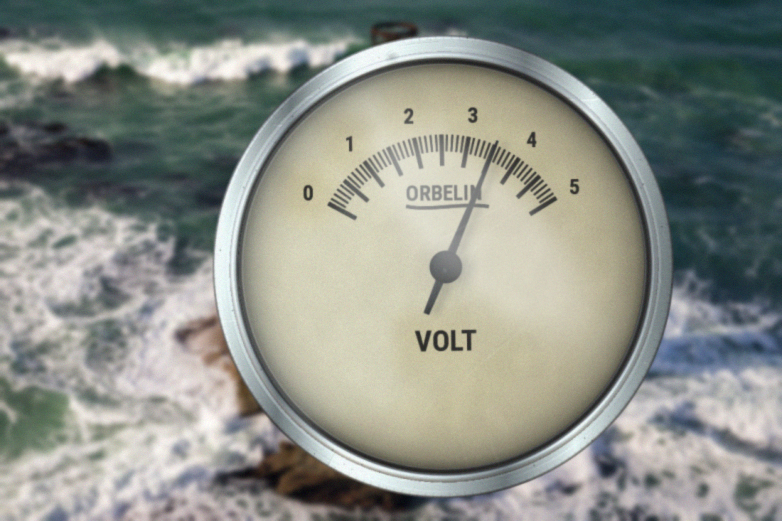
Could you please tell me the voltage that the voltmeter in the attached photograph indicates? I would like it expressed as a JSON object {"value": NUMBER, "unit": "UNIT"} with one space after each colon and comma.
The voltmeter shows {"value": 3.5, "unit": "V"}
